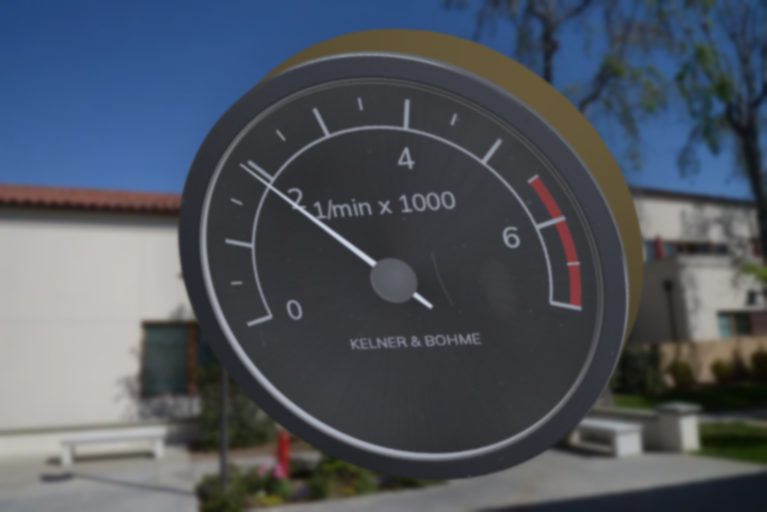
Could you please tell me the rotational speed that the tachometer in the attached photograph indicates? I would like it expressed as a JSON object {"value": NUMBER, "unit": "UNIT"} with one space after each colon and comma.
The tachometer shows {"value": 2000, "unit": "rpm"}
